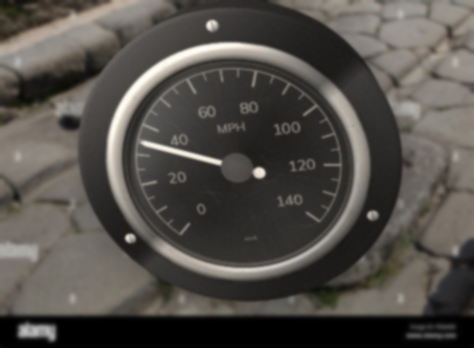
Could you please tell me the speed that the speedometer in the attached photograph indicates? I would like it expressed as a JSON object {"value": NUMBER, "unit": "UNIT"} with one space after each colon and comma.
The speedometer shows {"value": 35, "unit": "mph"}
